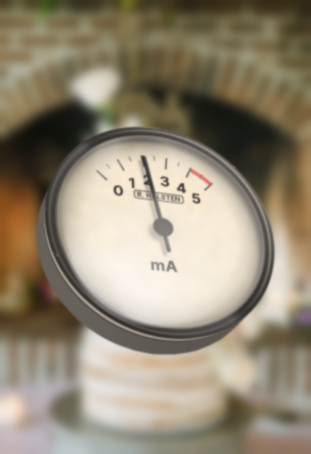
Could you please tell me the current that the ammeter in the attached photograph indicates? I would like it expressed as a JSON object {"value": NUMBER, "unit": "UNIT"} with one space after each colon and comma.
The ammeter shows {"value": 2, "unit": "mA"}
